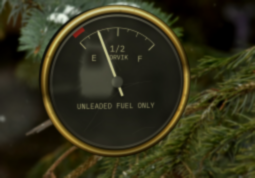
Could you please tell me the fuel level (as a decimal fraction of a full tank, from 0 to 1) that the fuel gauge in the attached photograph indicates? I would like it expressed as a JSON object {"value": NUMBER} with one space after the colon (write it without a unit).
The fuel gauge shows {"value": 0.25}
